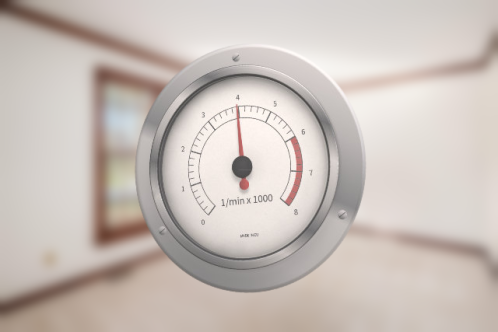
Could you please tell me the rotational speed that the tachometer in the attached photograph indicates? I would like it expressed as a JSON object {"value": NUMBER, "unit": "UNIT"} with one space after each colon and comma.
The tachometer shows {"value": 4000, "unit": "rpm"}
